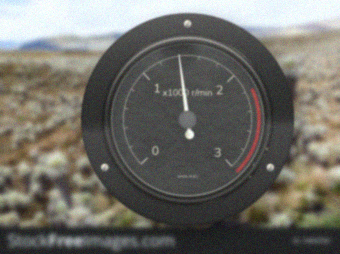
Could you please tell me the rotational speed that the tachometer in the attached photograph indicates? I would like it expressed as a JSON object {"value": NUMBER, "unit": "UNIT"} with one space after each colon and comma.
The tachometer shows {"value": 1400, "unit": "rpm"}
